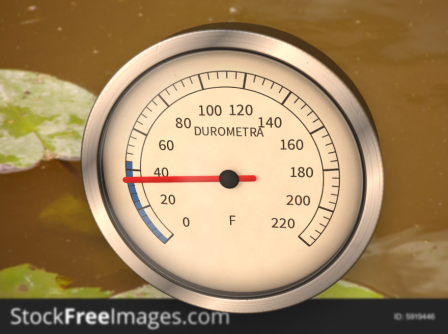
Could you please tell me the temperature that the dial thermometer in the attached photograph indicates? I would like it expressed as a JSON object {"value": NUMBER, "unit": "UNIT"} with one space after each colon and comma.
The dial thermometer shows {"value": 36, "unit": "°F"}
